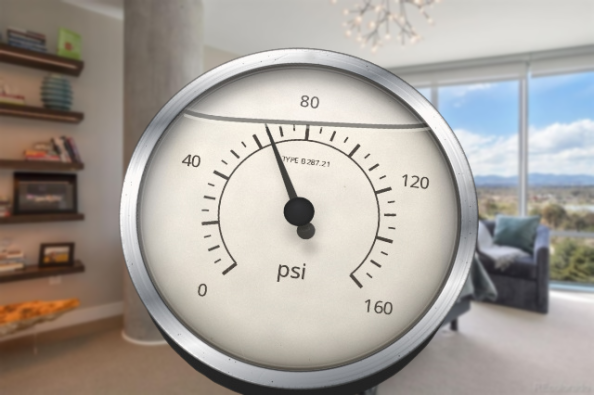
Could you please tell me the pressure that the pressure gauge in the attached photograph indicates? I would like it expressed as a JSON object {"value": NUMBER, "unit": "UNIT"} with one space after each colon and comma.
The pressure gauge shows {"value": 65, "unit": "psi"}
